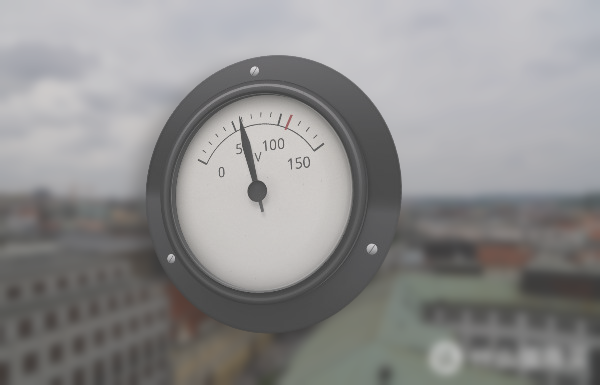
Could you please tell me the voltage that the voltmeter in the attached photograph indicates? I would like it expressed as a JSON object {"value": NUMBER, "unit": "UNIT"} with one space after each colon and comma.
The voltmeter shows {"value": 60, "unit": "V"}
